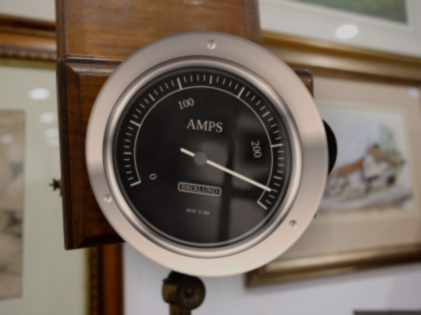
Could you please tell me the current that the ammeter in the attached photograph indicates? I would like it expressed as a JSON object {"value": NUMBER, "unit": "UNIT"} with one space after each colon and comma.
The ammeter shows {"value": 235, "unit": "A"}
